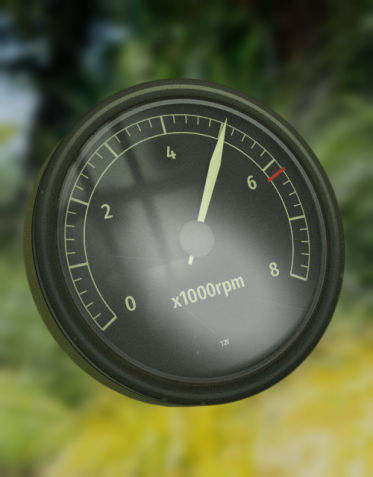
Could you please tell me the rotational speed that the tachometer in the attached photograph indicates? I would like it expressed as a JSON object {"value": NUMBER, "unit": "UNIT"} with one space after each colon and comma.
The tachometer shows {"value": 5000, "unit": "rpm"}
